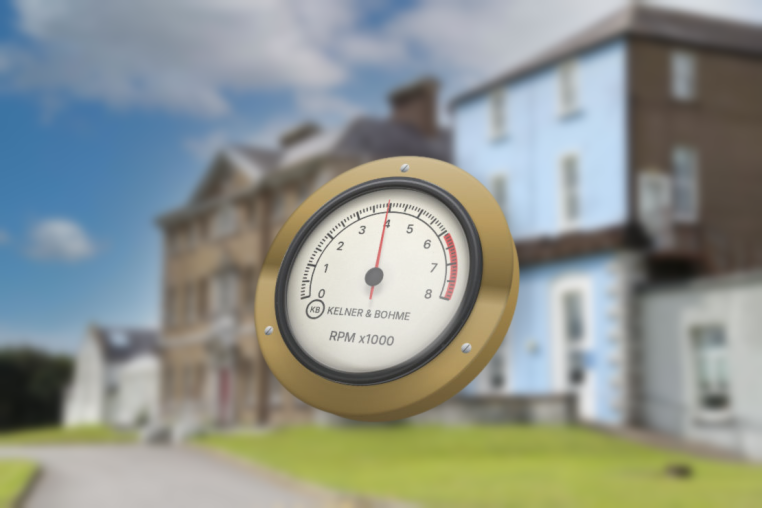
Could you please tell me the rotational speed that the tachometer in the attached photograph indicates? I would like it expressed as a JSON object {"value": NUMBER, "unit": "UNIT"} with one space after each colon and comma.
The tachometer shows {"value": 4000, "unit": "rpm"}
